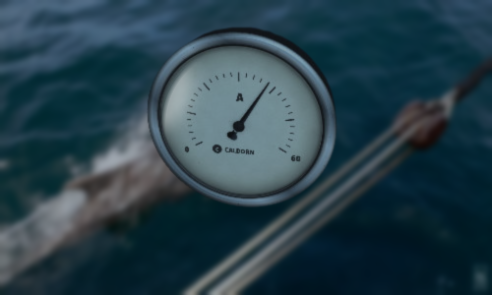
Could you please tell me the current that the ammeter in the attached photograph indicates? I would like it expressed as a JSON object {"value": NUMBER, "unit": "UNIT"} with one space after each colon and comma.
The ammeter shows {"value": 38, "unit": "A"}
